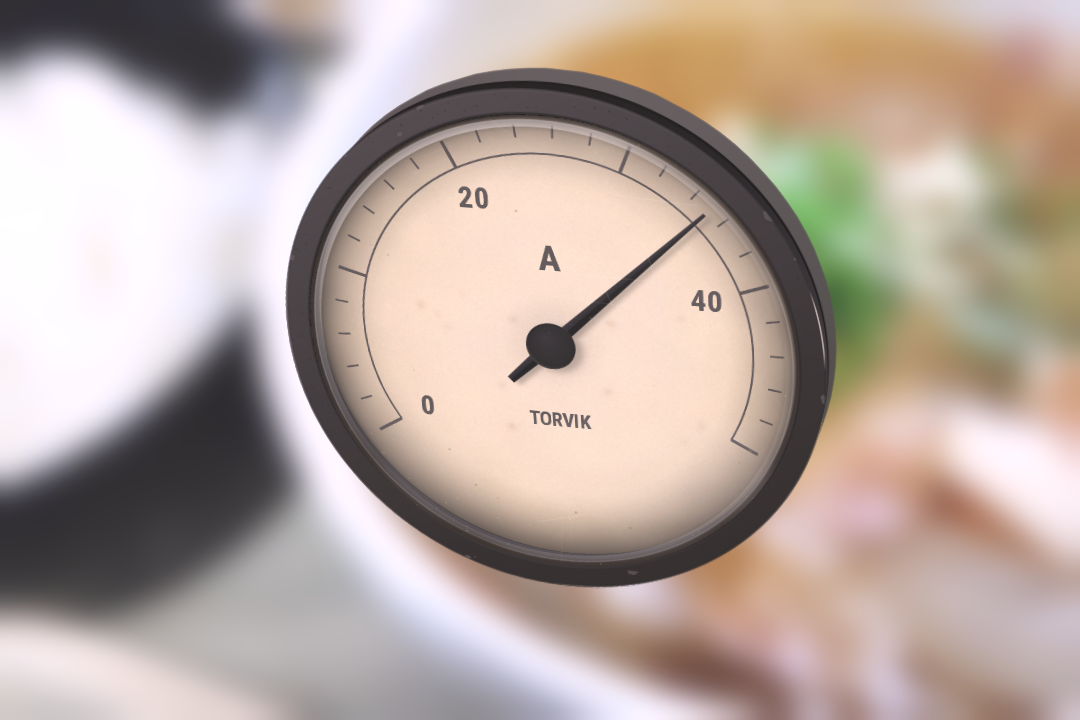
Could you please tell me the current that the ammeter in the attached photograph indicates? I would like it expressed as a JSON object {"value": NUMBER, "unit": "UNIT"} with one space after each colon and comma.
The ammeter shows {"value": 35, "unit": "A"}
